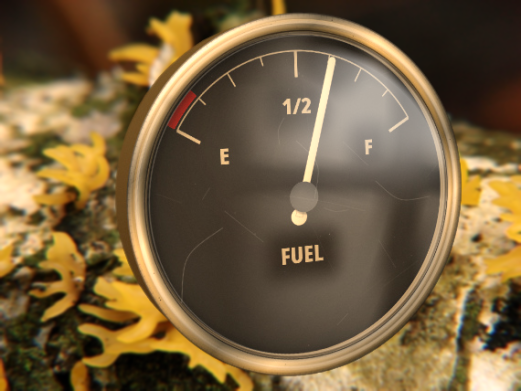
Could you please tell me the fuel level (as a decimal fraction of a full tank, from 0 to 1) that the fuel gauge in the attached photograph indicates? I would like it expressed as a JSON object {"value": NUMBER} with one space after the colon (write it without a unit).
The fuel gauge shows {"value": 0.625}
